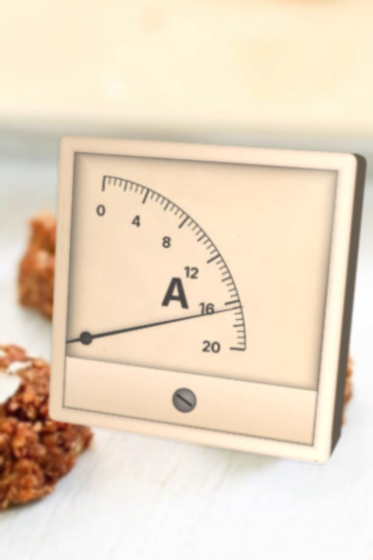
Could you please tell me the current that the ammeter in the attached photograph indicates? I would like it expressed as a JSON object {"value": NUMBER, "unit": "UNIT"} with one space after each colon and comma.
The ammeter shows {"value": 16.5, "unit": "A"}
